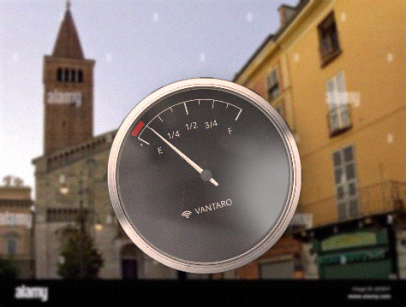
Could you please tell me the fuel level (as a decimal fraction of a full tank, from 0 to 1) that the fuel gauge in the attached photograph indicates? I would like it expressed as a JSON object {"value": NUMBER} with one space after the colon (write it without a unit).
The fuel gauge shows {"value": 0.125}
